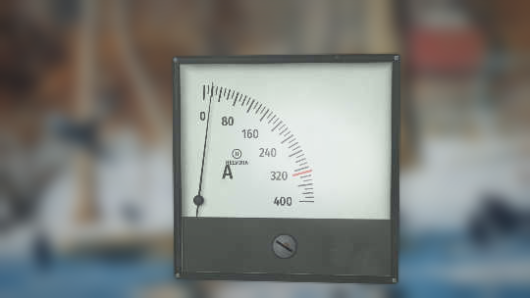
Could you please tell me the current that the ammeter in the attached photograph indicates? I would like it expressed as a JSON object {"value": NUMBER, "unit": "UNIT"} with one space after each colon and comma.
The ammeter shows {"value": 20, "unit": "A"}
